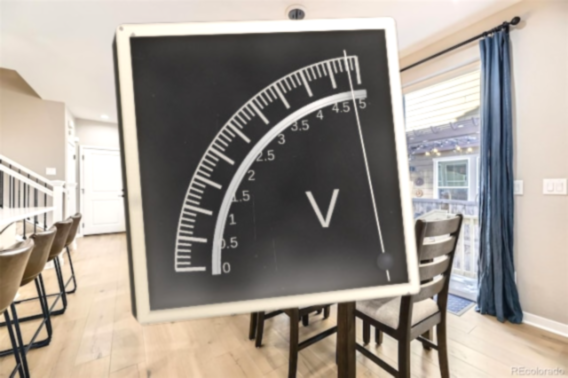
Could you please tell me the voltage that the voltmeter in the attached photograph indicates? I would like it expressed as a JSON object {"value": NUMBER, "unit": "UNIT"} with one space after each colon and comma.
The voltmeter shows {"value": 4.8, "unit": "V"}
